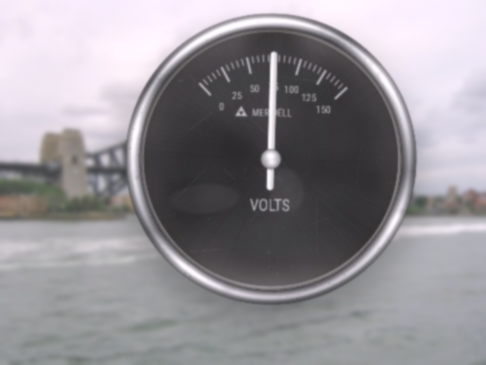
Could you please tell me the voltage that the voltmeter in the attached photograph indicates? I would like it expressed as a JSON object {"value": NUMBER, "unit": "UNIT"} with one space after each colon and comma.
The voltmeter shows {"value": 75, "unit": "V"}
